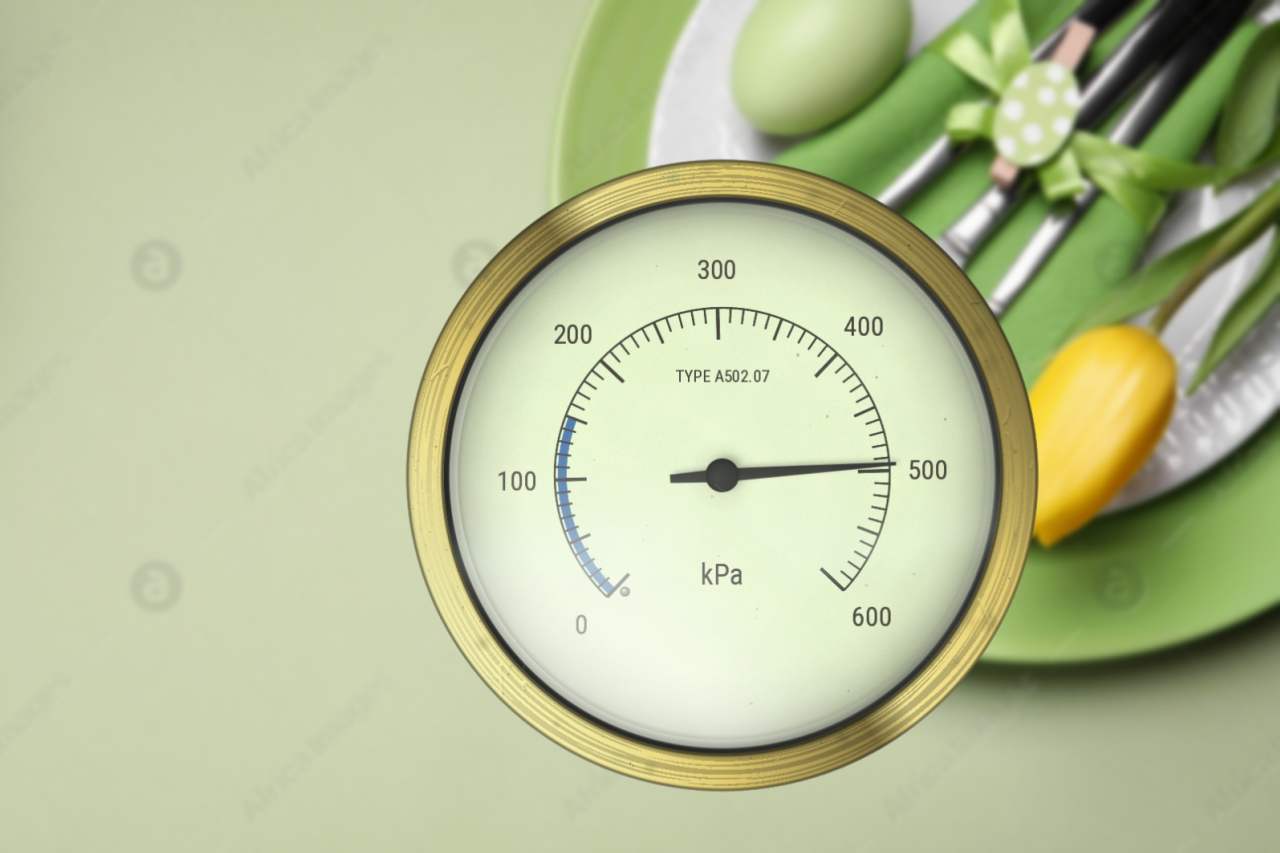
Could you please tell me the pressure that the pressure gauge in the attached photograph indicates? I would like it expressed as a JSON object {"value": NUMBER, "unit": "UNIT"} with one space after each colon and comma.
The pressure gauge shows {"value": 495, "unit": "kPa"}
